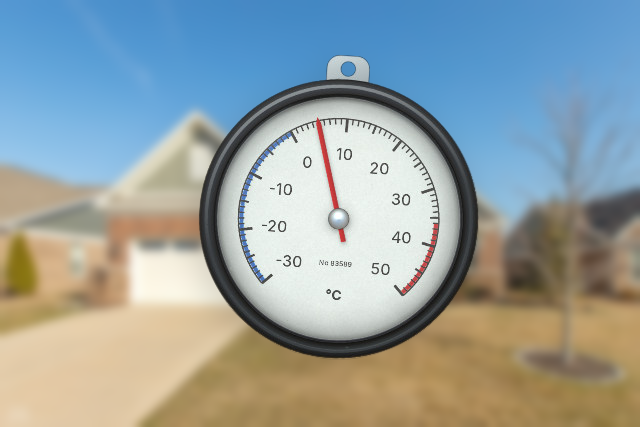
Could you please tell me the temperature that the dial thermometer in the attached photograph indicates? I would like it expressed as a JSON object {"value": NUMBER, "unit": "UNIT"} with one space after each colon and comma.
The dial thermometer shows {"value": 5, "unit": "°C"}
